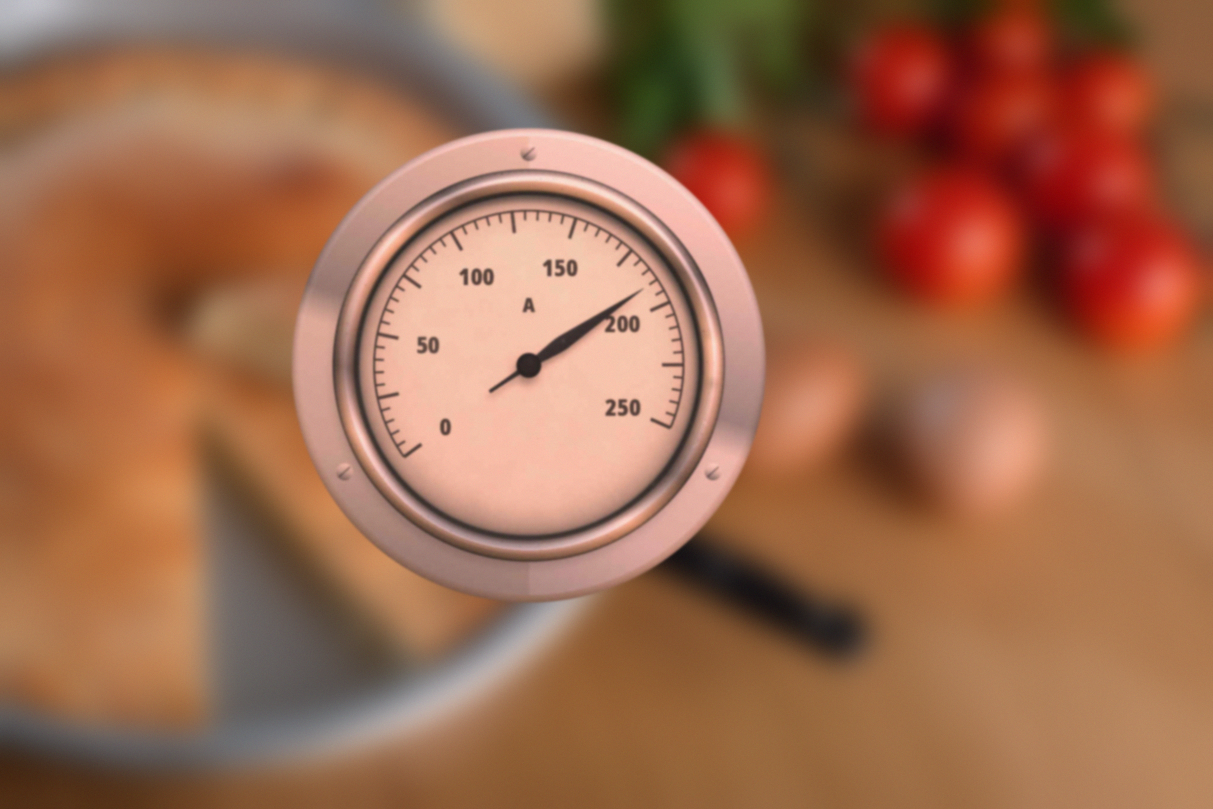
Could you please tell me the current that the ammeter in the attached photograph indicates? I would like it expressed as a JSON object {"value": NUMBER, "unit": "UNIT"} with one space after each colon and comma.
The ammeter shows {"value": 190, "unit": "A"}
